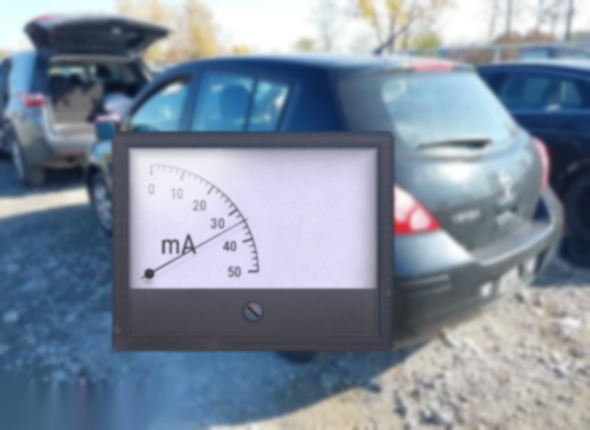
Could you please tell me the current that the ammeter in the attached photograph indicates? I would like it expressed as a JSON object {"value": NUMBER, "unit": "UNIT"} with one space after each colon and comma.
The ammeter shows {"value": 34, "unit": "mA"}
